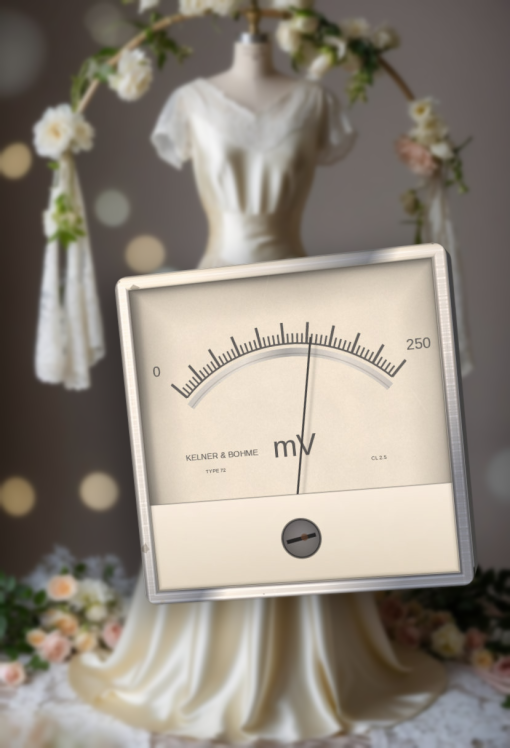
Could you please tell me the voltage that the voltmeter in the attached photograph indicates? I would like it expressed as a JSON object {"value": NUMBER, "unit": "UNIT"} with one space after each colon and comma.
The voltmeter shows {"value": 155, "unit": "mV"}
